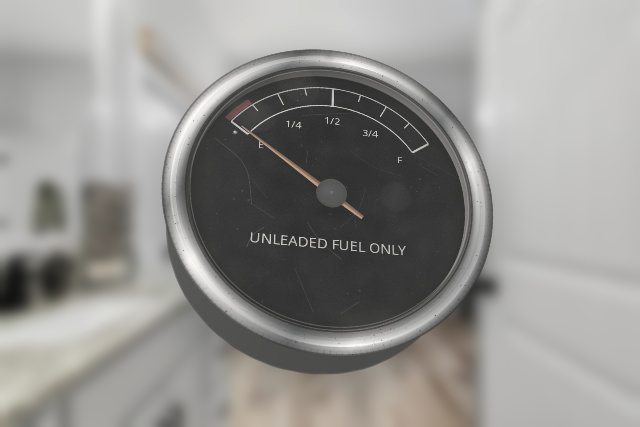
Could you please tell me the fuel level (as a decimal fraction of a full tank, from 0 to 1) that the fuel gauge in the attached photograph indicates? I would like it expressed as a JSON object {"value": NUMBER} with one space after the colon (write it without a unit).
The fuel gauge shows {"value": 0}
